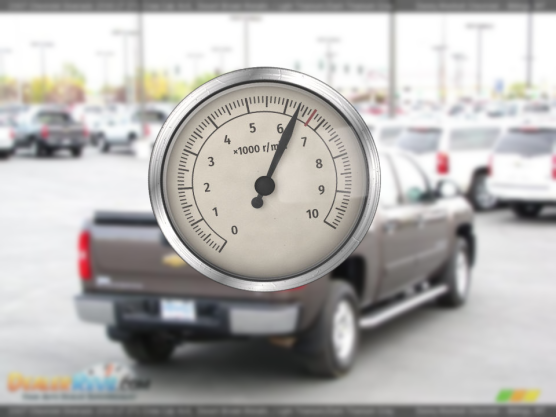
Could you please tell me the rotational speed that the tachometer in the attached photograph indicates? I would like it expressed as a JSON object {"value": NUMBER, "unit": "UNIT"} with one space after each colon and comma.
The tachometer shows {"value": 6300, "unit": "rpm"}
